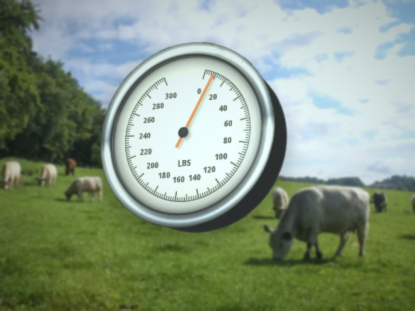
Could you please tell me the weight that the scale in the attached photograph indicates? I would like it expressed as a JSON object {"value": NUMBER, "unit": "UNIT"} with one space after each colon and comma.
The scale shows {"value": 10, "unit": "lb"}
